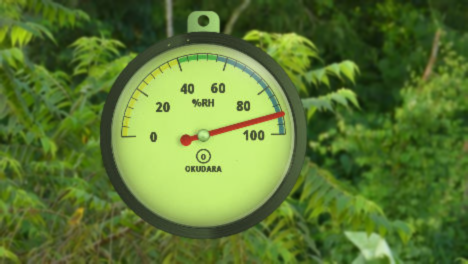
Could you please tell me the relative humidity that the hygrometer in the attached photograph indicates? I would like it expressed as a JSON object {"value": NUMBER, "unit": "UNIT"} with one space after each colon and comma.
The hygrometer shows {"value": 92, "unit": "%"}
